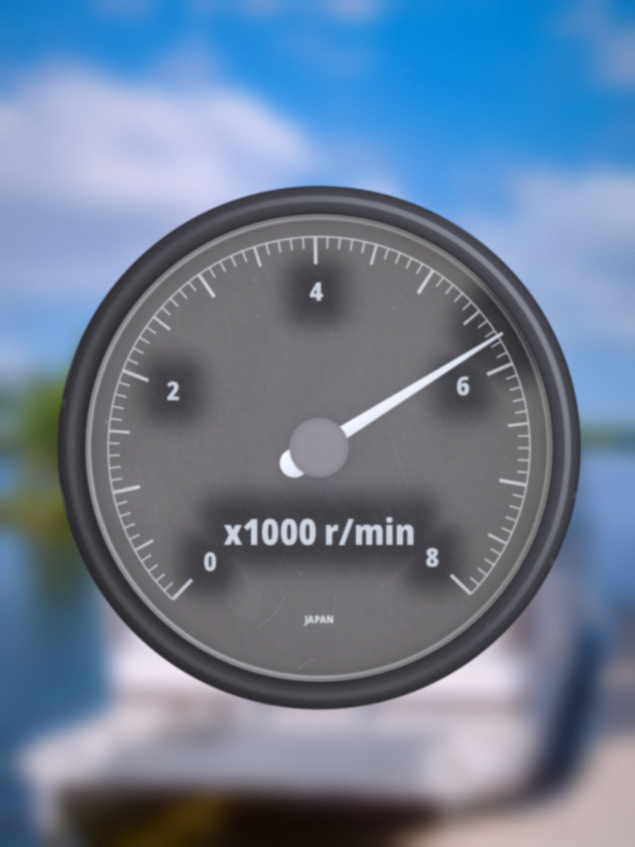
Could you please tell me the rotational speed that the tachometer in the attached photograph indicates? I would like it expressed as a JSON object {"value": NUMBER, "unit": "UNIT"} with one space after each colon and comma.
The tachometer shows {"value": 5750, "unit": "rpm"}
